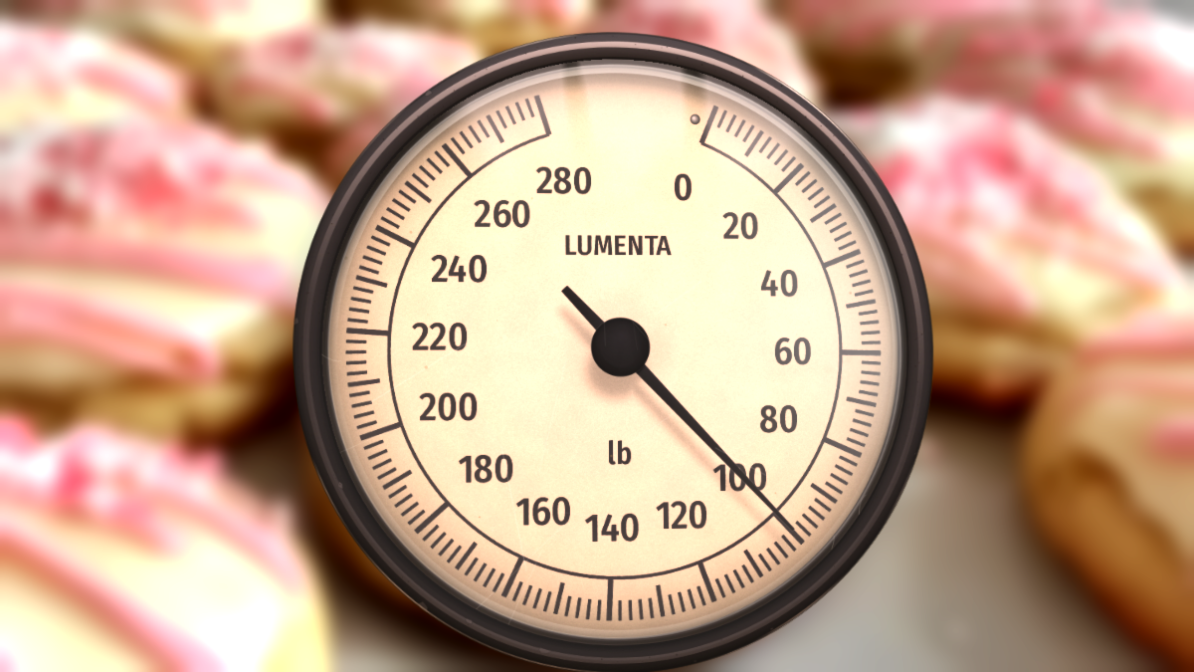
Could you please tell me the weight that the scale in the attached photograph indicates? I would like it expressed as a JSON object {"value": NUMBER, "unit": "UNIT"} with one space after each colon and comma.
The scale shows {"value": 100, "unit": "lb"}
